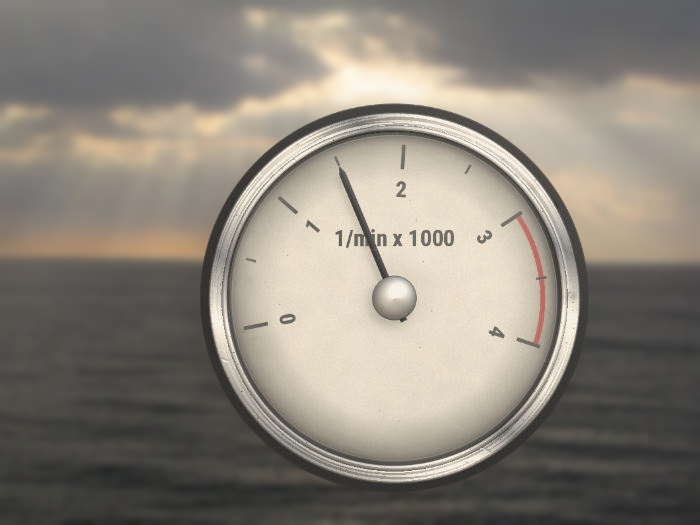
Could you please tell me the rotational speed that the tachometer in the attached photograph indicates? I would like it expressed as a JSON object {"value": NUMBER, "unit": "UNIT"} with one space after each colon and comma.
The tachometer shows {"value": 1500, "unit": "rpm"}
